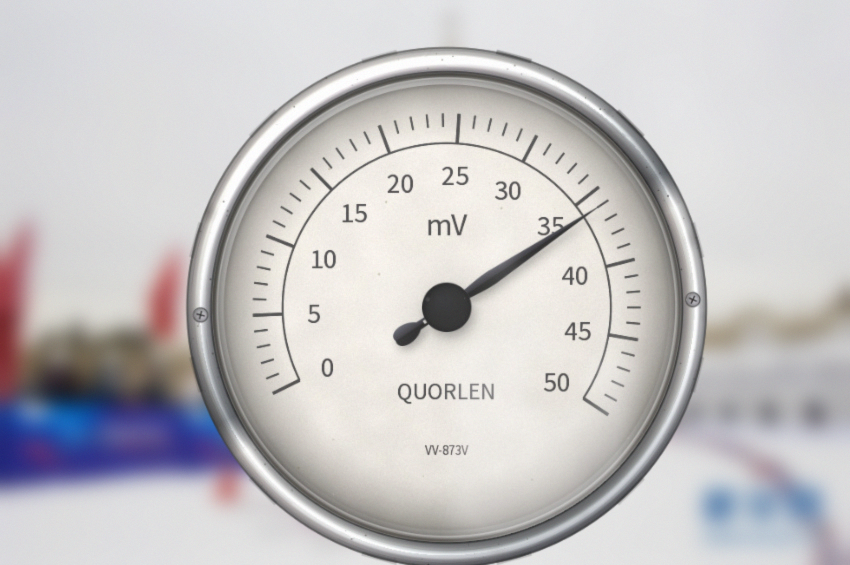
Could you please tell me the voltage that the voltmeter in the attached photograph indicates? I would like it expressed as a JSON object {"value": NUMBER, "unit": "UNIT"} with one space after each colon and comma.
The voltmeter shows {"value": 36, "unit": "mV"}
